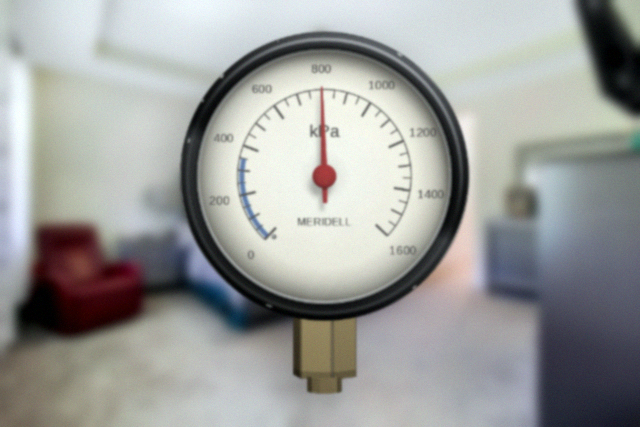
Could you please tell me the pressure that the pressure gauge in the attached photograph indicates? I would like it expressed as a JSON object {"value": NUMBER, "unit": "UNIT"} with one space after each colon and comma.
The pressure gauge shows {"value": 800, "unit": "kPa"}
